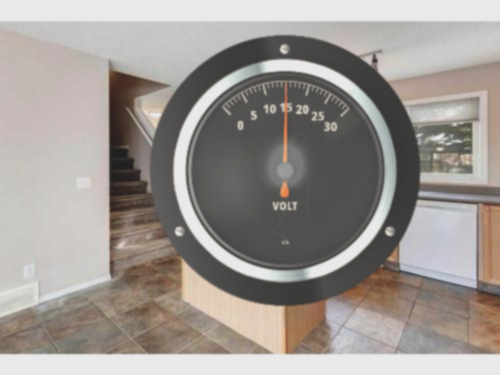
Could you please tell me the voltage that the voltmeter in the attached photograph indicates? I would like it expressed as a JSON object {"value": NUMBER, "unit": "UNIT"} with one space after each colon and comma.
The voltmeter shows {"value": 15, "unit": "V"}
